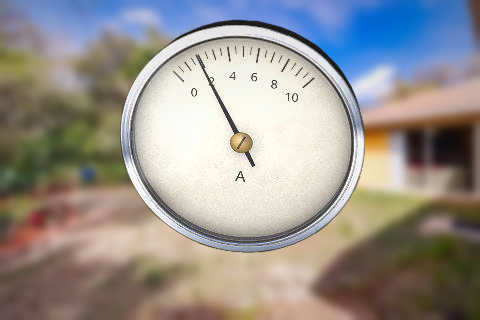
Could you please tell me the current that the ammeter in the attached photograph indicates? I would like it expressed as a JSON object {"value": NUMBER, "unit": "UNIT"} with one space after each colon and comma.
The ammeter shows {"value": 2, "unit": "A"}
